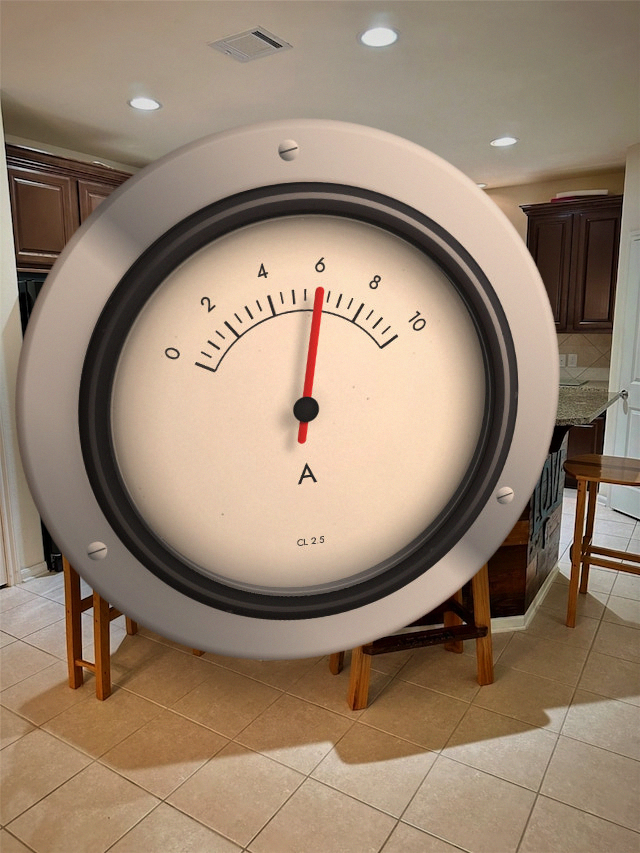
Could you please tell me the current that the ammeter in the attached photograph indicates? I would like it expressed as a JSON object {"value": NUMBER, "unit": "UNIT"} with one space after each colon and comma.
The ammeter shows {"value": 6, "unit": "A"}
